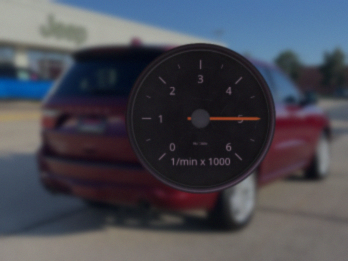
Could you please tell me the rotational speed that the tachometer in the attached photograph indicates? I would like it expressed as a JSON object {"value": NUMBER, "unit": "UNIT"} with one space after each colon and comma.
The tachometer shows {"value": 5000, "unit": "rpm"}
